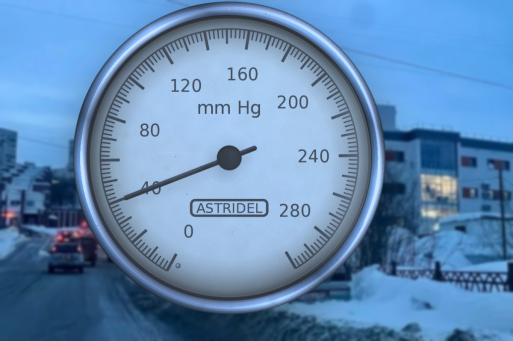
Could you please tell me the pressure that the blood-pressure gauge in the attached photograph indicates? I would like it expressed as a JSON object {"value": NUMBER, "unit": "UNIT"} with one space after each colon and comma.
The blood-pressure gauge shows {"value": 40, "unit": "mmHg"}
